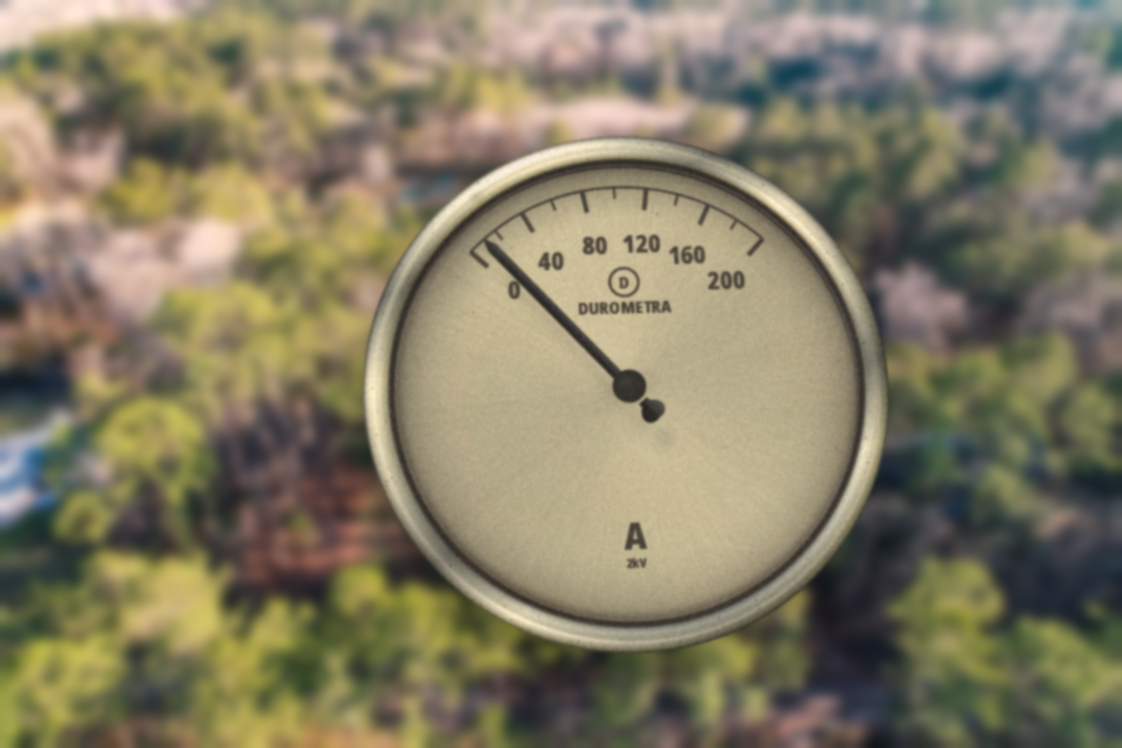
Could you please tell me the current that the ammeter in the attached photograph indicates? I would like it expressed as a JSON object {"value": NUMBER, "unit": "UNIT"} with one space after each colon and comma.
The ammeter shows {"value": 10, "unit": "A"}
